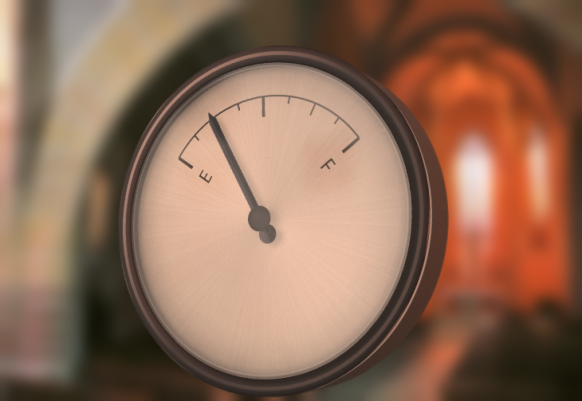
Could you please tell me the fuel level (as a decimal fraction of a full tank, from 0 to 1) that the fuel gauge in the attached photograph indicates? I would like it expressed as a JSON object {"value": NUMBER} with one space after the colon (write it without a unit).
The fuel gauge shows {"value": 0.25}
